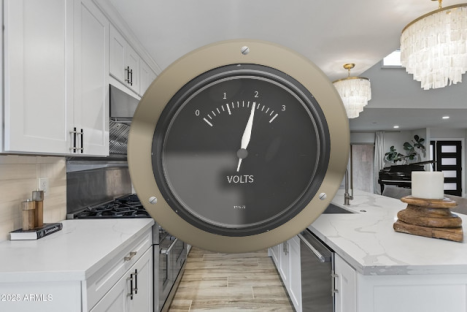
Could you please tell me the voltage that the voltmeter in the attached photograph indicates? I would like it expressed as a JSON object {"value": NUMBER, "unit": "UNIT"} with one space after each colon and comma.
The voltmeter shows {"value": 2, "unit": "V"}
